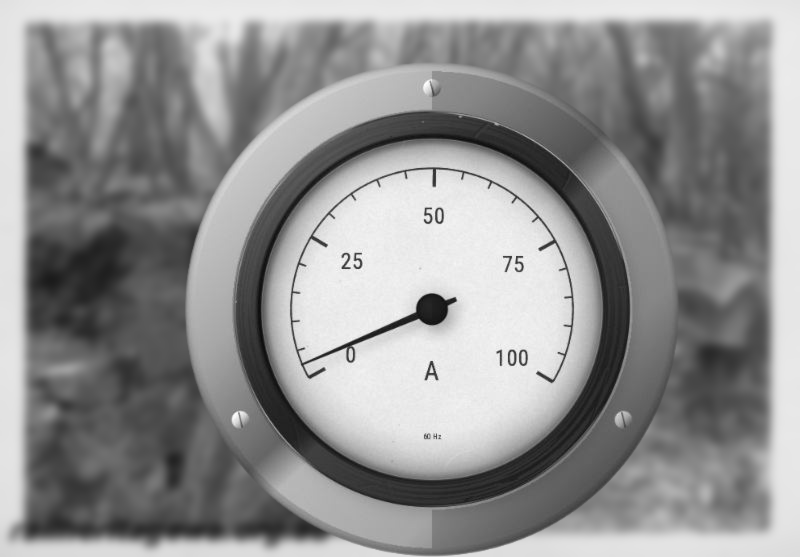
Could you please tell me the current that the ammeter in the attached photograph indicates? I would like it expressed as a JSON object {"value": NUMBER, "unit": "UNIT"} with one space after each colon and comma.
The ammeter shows {"value": 2.5, "unit": "A"}
